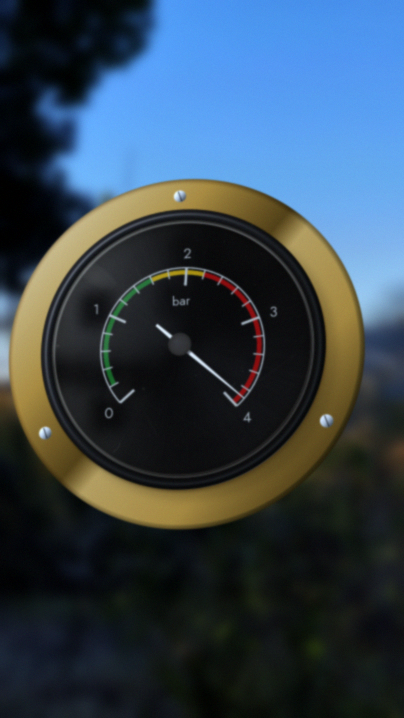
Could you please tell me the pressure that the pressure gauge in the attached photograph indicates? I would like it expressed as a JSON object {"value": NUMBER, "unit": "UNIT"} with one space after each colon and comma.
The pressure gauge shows {"value": 3.9, "unit": "bar"}
